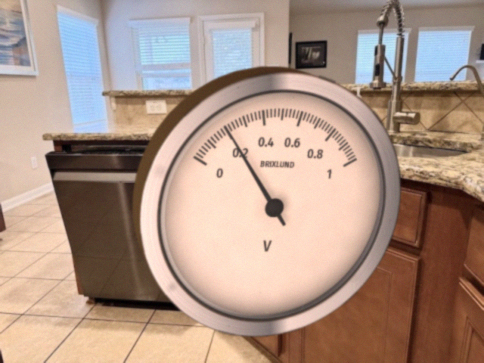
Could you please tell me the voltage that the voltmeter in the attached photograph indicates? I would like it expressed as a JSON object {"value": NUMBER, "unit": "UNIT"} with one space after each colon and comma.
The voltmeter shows {"value": 0.2, "unit": "V"}
